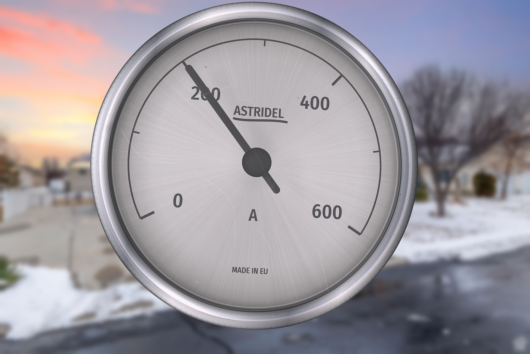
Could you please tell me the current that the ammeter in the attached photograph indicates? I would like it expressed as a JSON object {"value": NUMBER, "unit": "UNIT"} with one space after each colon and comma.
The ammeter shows {"value": 200, "unit": "A"}
